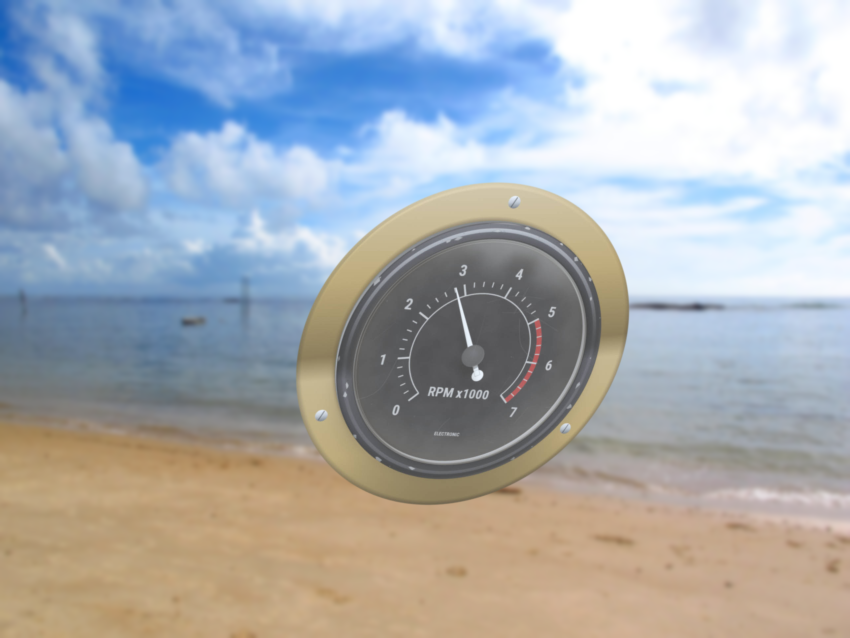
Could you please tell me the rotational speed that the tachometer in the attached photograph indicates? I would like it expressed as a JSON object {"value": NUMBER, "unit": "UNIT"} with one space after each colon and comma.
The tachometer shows {"value": 2800, "unit": "rpm"}
